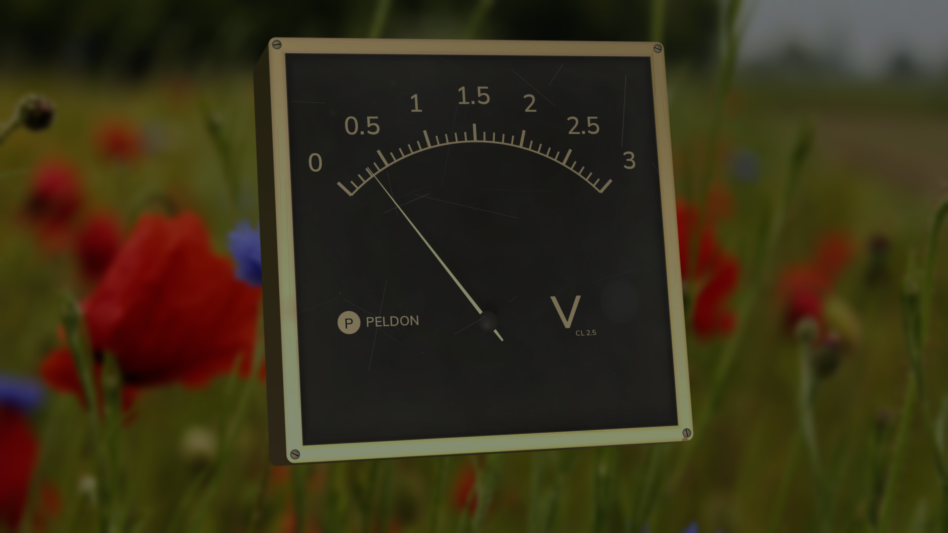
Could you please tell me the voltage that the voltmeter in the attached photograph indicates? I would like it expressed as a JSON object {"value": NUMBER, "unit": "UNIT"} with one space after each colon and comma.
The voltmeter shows {"value": 0.3, "unit": "V"}
